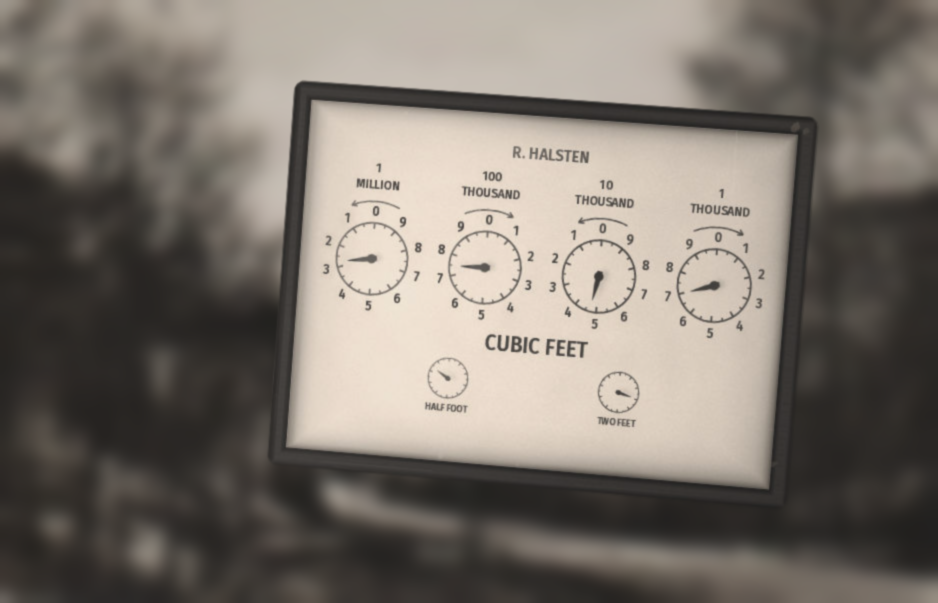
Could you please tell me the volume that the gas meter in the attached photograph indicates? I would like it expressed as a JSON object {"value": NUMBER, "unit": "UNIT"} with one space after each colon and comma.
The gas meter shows {"value": 274700, "unit": "ft³"}
